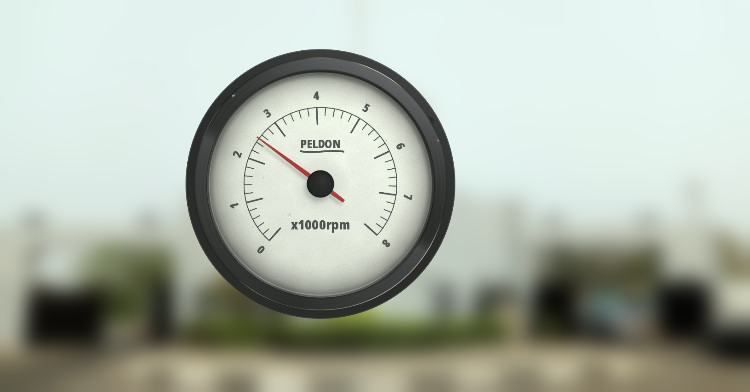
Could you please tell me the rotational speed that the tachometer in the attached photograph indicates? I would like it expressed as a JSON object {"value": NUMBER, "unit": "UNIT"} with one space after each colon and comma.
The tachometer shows {"value": 2500, "unit": "rpm"}
